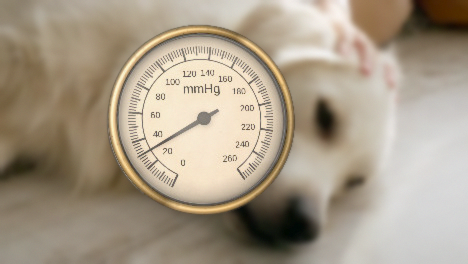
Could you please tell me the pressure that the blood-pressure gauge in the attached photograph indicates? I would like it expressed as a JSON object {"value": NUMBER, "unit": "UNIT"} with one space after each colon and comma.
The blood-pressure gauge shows {"value": 30, "unit": "mmHg"}
